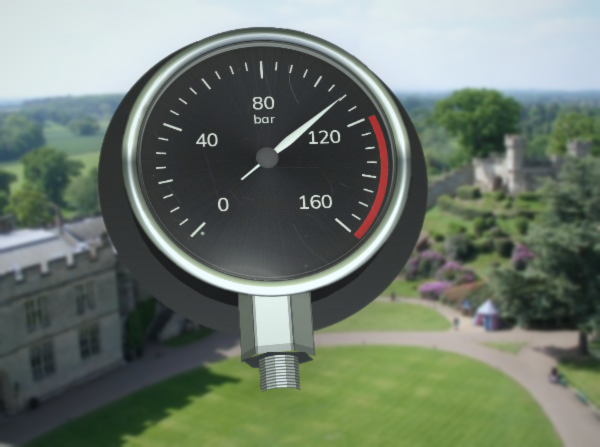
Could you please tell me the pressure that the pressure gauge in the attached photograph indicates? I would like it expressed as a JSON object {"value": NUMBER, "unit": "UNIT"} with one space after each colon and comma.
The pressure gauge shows {"value": 110, "unit": "bar"}
